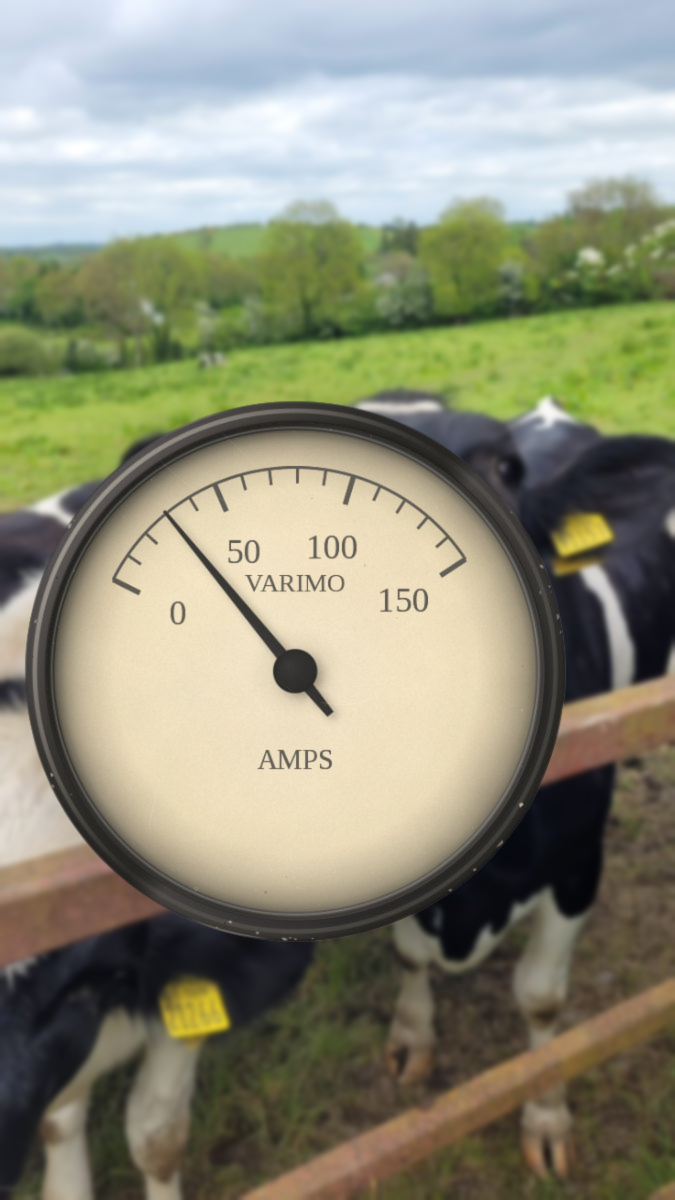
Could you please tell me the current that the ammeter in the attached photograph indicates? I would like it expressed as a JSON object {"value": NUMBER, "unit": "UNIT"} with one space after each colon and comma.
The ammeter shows {"value": 30, "unit": "A"}
